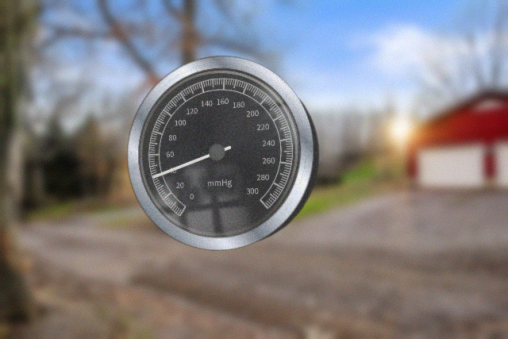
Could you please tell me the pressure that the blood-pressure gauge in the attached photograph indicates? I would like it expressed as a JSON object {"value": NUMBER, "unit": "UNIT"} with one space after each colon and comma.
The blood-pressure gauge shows {"value": 40, "unit": "mmHg"}
